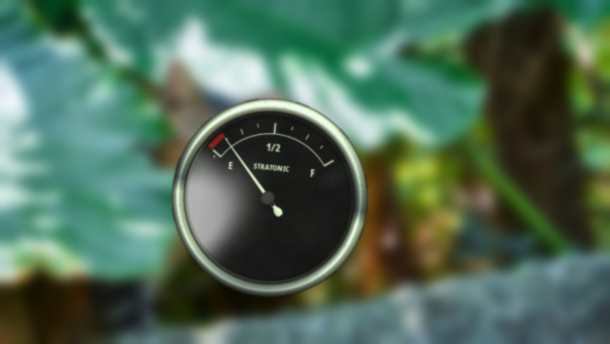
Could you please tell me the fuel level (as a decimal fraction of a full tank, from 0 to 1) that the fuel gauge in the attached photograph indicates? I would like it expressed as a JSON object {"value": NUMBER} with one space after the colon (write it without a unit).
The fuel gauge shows {"value": 0.125}
